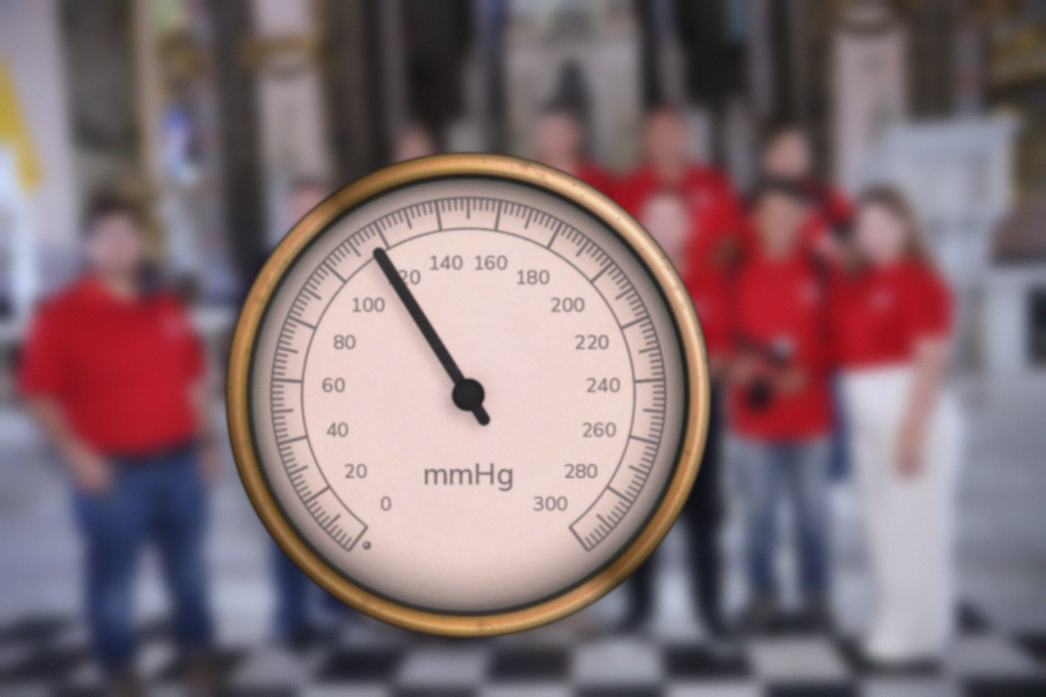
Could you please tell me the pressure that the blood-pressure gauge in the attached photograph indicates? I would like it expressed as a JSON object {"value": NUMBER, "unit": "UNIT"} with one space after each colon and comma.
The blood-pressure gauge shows {"value": 116, "unit": "mmHg"}
